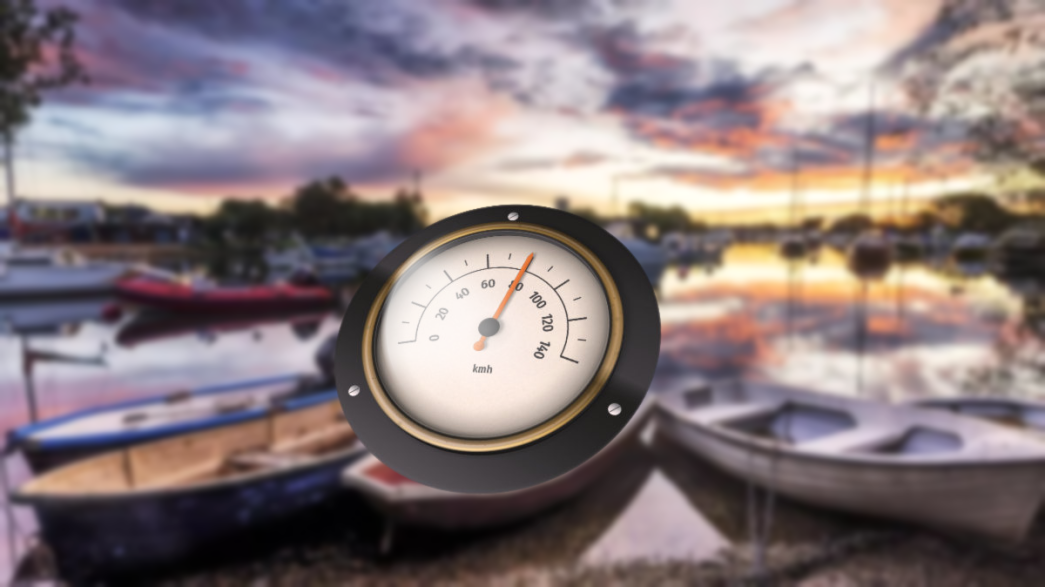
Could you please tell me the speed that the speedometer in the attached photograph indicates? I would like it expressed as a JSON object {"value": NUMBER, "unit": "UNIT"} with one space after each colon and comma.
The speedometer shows {"value": 80, "unit": "km/h"}
